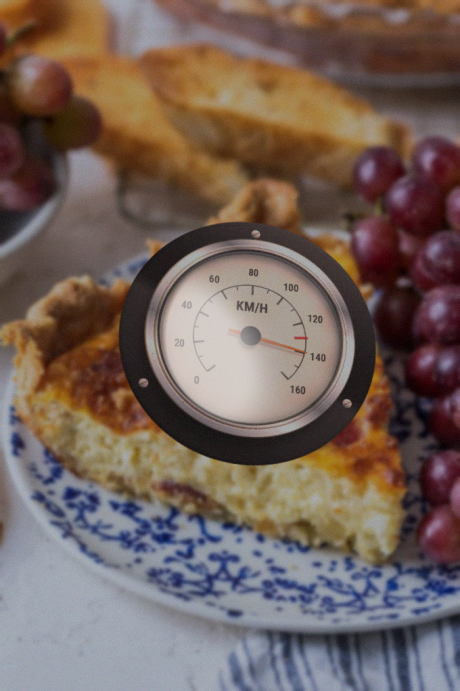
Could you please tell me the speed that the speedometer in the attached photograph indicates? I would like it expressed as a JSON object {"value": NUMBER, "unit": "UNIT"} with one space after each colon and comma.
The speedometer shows {"value": 140, "unit": "km/h"}
